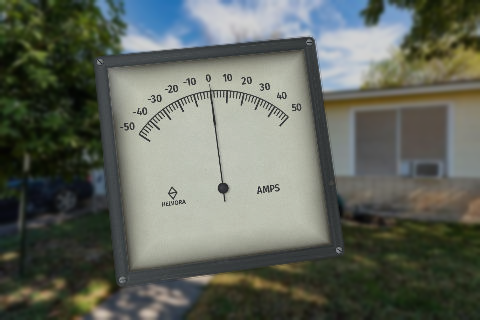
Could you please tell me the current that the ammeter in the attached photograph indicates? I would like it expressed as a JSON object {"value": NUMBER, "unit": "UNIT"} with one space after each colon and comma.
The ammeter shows {"value": 0, "unit": "A"}
